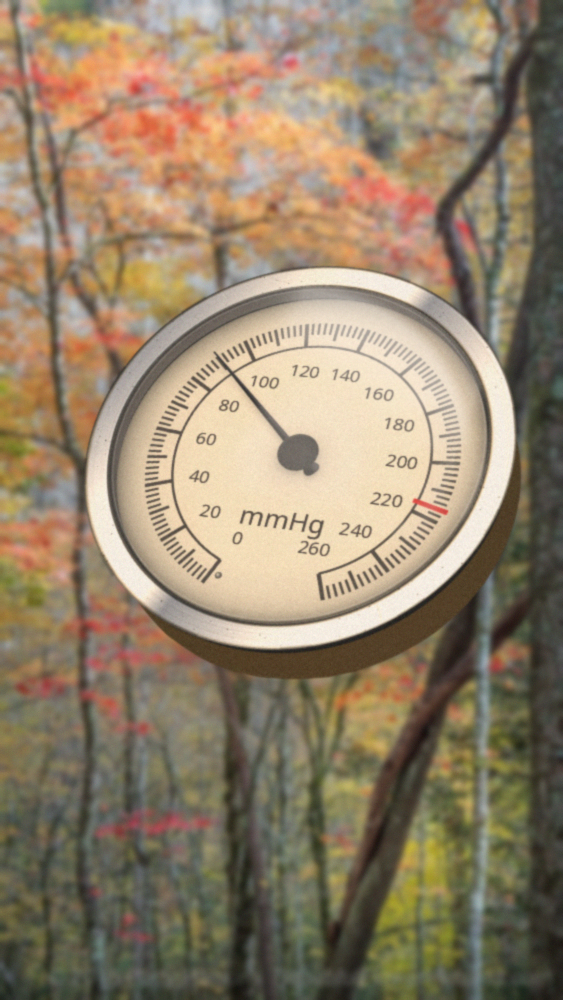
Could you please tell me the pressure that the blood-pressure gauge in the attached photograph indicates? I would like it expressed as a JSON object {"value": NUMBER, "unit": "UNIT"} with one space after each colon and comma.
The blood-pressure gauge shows {"value": 90, "unit": "mmHg"}
